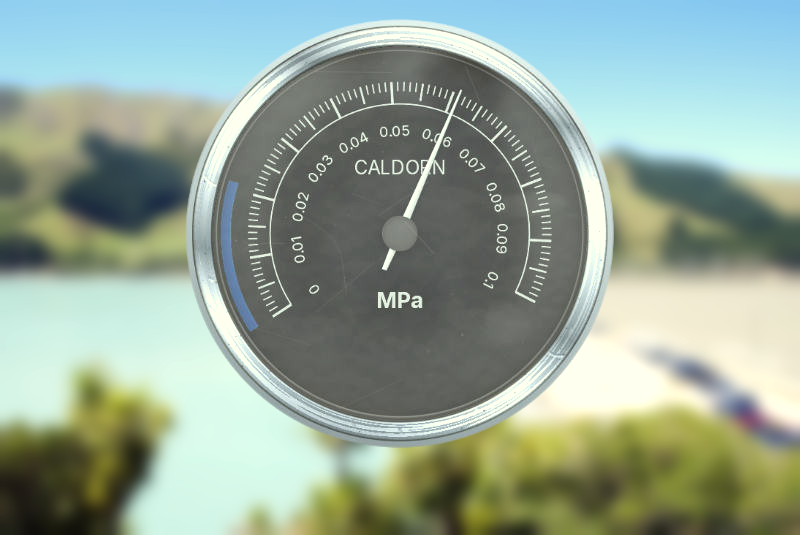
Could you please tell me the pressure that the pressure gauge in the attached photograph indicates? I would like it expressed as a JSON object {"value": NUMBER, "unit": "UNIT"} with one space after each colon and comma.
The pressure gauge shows {"value": 0.061, "unit": "MPa"}
